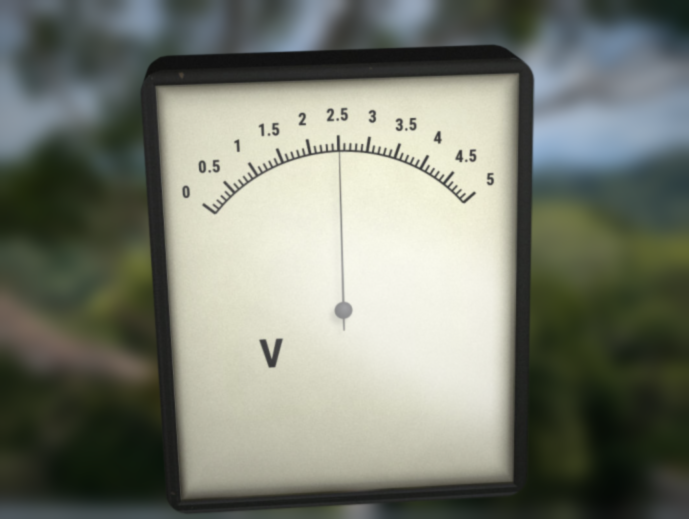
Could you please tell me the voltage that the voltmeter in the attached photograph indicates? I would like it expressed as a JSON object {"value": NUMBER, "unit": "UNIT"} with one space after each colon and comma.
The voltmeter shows {"value": 2.5, "unit": "V"}
